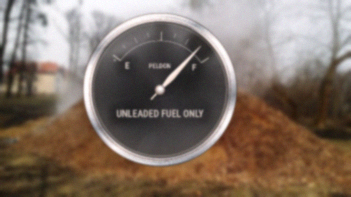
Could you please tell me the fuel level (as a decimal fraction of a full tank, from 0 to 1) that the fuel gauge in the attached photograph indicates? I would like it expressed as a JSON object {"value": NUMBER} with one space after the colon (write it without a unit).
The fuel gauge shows {"value": 0.875}
